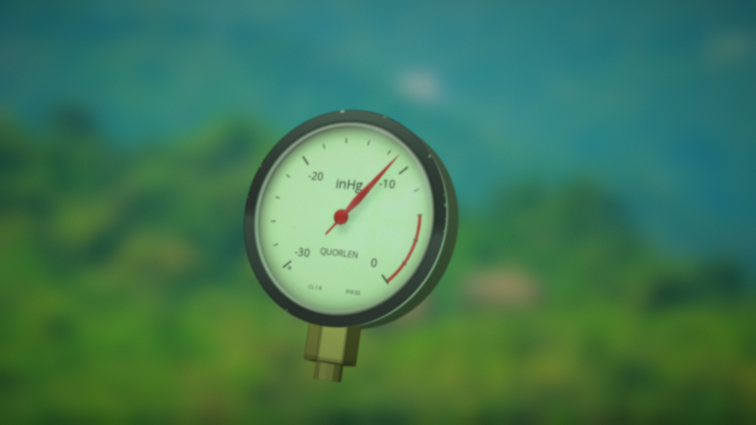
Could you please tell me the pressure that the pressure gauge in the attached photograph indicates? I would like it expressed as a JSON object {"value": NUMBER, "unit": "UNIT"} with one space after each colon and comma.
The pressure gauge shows {"value": -11, "unit": "inHg"}
